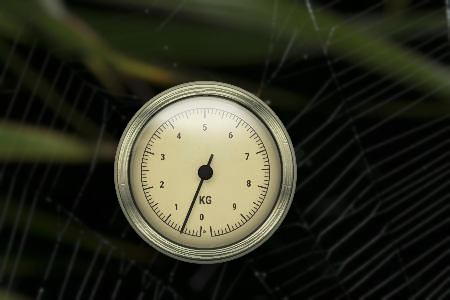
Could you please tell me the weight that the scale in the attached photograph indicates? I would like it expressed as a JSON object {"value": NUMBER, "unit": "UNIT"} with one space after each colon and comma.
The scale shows {"value": 0.5, "unit": "kg"}
